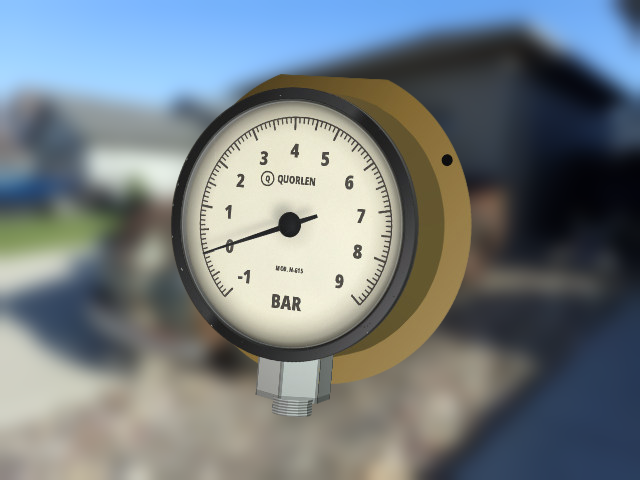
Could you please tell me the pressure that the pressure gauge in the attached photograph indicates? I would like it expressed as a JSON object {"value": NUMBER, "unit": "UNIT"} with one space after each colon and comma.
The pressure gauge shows {"value": 0, "unit": "bar"}
